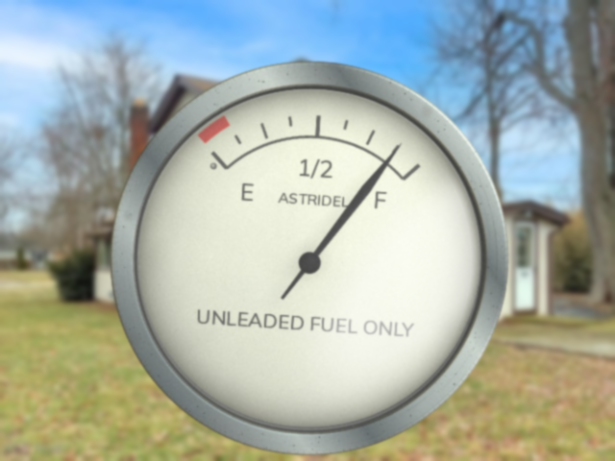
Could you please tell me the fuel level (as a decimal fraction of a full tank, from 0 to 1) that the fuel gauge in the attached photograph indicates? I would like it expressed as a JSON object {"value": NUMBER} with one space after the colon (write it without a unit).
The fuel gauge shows {"value": 0.875}
